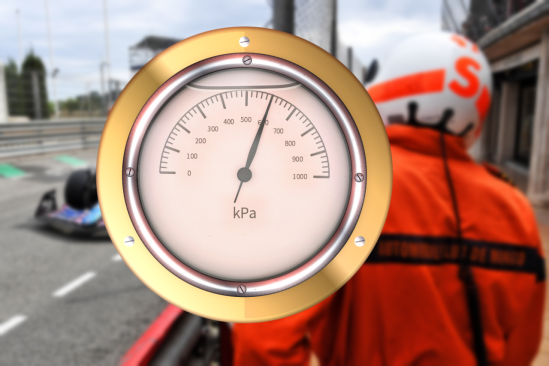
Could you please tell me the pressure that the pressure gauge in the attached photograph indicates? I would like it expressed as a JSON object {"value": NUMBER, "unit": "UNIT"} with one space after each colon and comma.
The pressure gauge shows {"value": 600, "unit": "kPa"}
